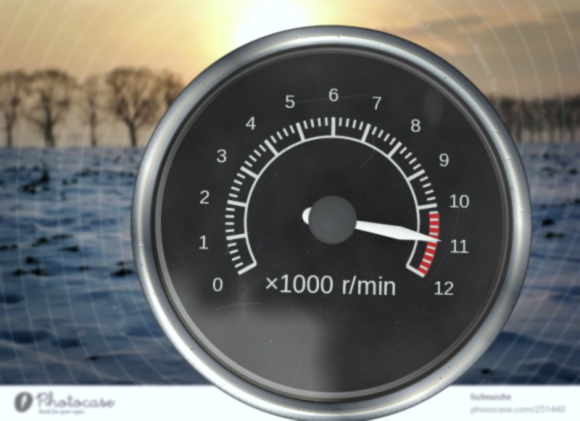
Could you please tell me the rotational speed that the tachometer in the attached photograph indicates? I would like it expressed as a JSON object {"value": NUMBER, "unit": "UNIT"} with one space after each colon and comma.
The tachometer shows {"value": 11000, "unit": "rpm"}
